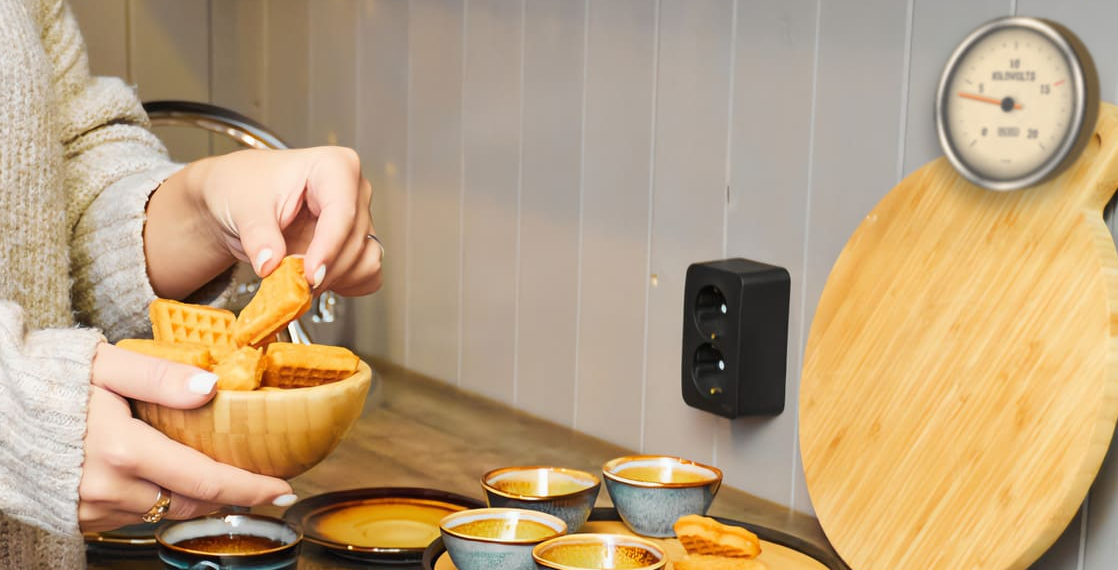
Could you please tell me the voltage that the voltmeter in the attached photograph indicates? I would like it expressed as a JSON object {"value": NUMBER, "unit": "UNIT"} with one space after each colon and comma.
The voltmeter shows {"value": 4, "unit": "kV"}
